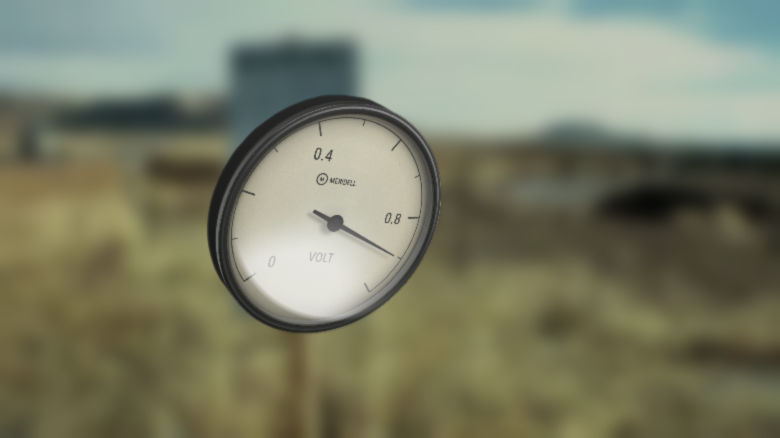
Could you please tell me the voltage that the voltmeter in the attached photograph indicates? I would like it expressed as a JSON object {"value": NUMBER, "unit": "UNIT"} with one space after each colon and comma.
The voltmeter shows {"value": 0.9, "unit": "V"}
